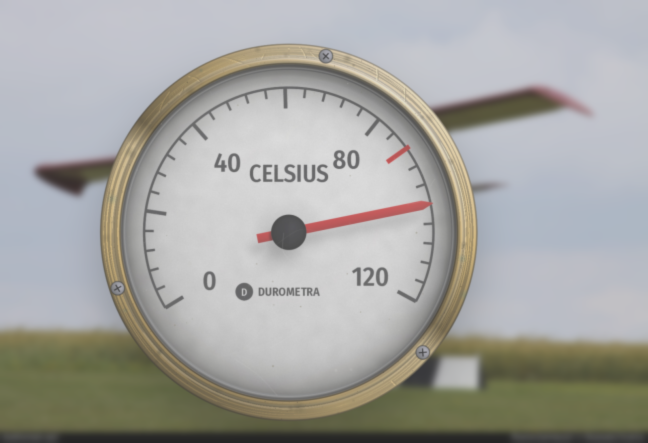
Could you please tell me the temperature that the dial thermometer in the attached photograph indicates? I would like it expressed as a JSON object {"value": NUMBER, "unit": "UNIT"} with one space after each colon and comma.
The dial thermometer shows {"value": 100, "unit": "°C"}
